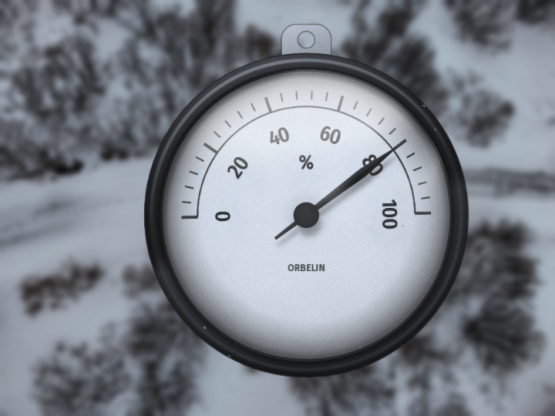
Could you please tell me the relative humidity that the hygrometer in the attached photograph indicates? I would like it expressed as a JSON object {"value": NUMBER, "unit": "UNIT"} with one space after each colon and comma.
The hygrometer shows {"value": 80, "unit": "%"}
